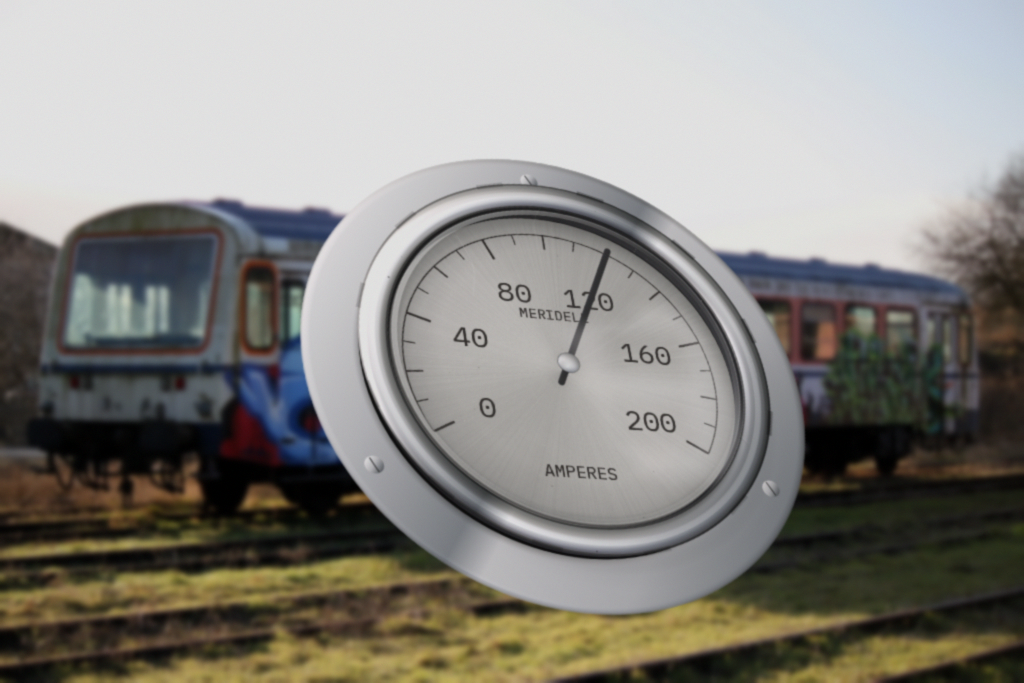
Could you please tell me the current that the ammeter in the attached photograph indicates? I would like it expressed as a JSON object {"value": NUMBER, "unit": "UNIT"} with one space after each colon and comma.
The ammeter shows {"value": 120, "unit": "A"}
